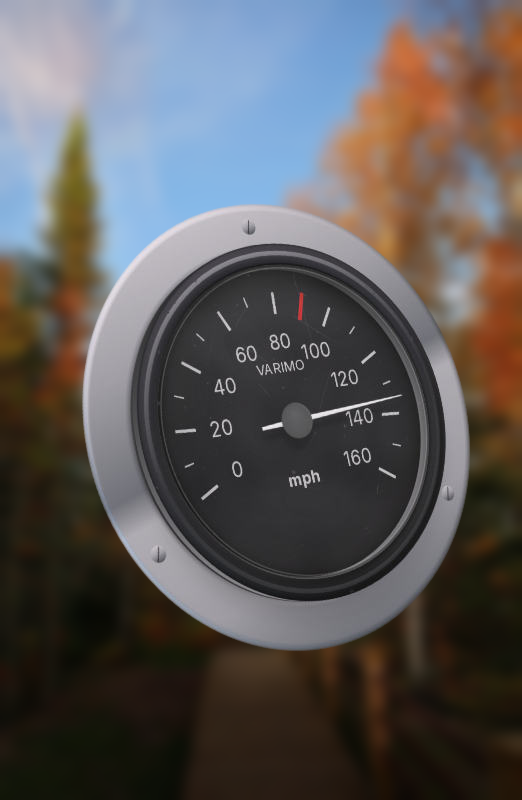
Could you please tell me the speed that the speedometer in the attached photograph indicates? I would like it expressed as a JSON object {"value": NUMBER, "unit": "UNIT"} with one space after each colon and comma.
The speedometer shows {"value": 135, "unit": "mph"}
